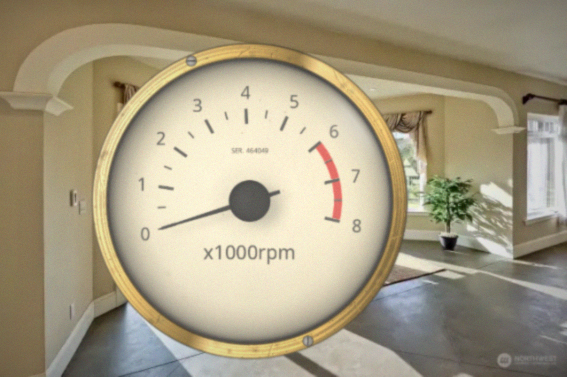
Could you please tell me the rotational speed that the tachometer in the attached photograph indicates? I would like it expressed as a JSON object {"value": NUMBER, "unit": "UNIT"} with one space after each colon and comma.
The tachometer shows {"value": 0, "unit": "rpm"}
